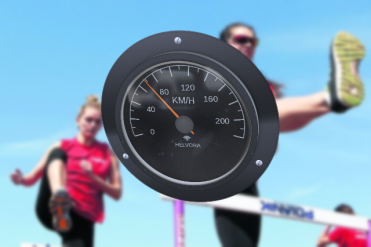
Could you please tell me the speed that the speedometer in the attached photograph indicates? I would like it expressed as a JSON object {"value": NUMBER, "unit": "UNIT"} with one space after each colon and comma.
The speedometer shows {"value": 70, "unit": "km/h"}
